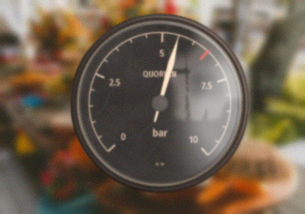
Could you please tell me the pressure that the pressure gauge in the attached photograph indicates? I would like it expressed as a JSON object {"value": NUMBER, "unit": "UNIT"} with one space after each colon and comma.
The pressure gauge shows {"value": 5.5, "unit": "bar"}
